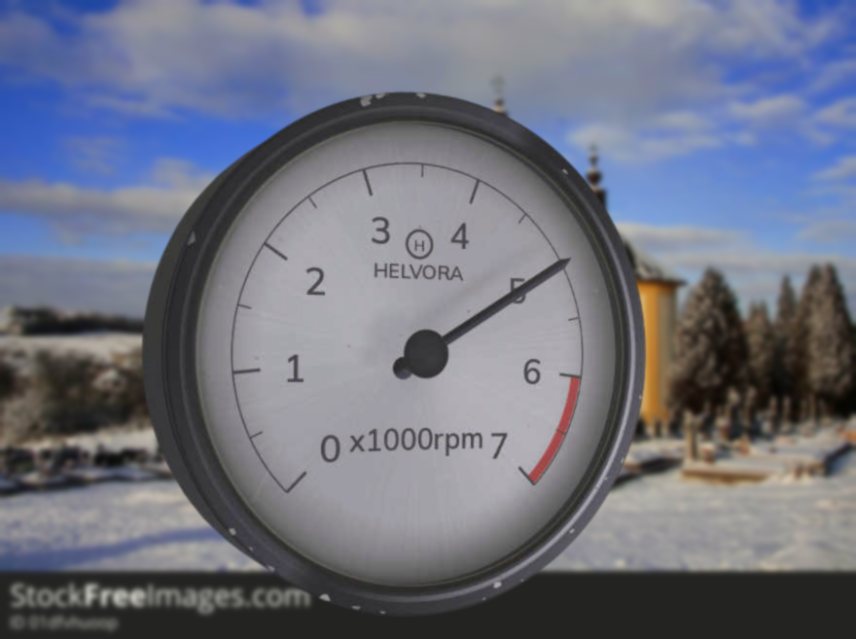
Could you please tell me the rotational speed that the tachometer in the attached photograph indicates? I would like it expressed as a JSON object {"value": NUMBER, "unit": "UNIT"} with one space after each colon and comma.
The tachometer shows {"value": 5000, "unit": "rpm"}
